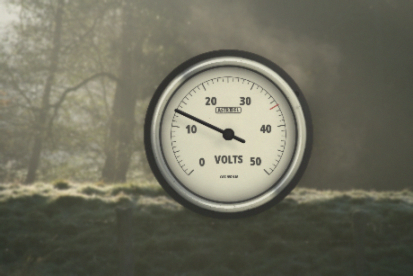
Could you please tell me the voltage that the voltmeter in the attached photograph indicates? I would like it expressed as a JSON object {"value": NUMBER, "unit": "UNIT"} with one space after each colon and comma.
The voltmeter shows {"value": 13, "unit": "V"}
